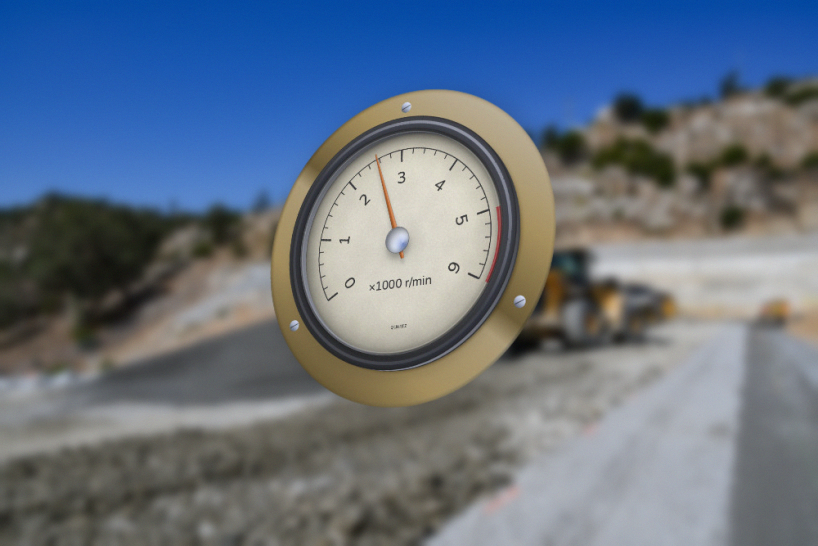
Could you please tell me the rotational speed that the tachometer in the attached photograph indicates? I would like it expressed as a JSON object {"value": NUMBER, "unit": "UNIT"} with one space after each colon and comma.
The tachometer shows {"value": 2600, "unit": "rpm"}
